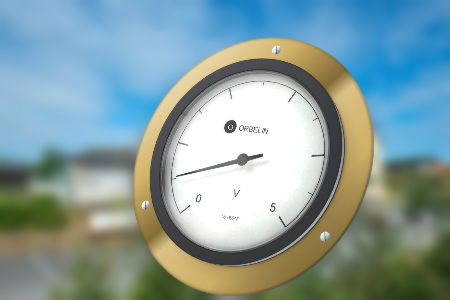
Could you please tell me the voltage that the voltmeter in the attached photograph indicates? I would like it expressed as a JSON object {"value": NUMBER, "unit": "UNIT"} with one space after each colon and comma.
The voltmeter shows {"value": 0.5, "unit": "V"}
